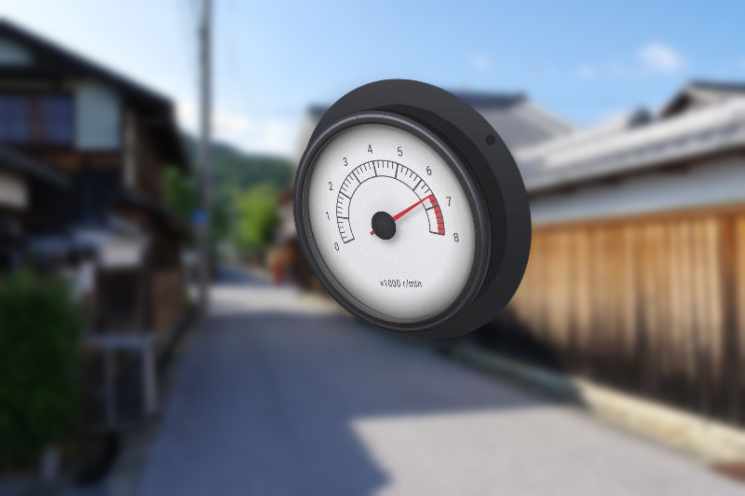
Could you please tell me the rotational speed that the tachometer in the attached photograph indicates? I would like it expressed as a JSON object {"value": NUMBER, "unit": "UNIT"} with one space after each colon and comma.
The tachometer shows {"value": 6600, "unit": "rpm"}
